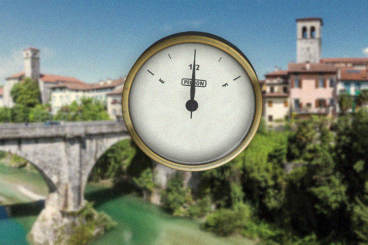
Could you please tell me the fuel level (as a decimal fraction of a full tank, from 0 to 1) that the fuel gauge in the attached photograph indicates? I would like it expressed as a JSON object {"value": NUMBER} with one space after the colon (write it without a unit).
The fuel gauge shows {"value": 0.5}
